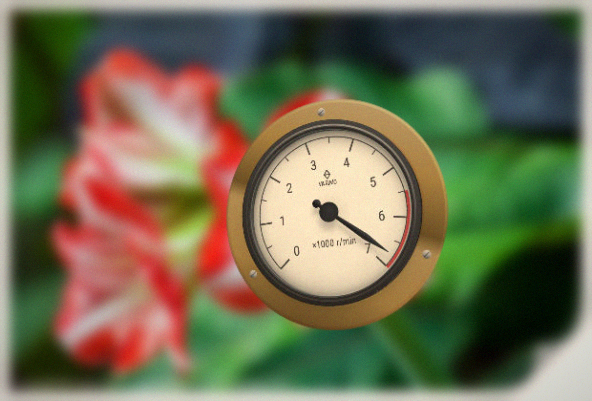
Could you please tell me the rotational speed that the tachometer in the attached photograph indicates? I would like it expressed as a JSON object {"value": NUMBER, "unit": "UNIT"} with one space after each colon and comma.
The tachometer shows {"value": 6750, "unit": "rpm"}
